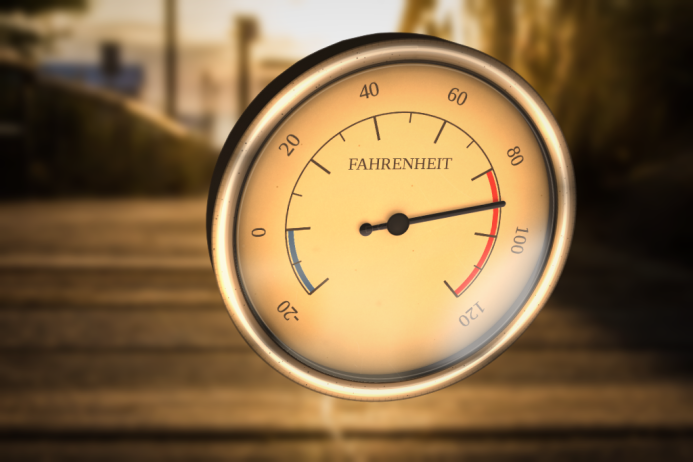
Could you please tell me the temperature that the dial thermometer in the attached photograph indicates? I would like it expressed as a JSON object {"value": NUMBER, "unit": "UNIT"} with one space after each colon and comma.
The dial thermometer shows {"value": 90, "unit": "°F"}
